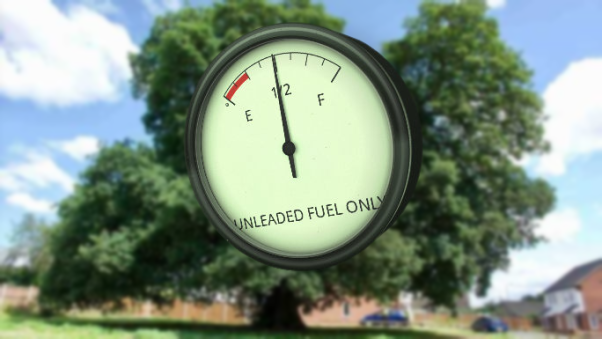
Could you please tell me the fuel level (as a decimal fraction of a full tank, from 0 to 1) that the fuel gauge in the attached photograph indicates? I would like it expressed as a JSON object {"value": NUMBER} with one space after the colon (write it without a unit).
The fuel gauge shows {"value": 0.5}
